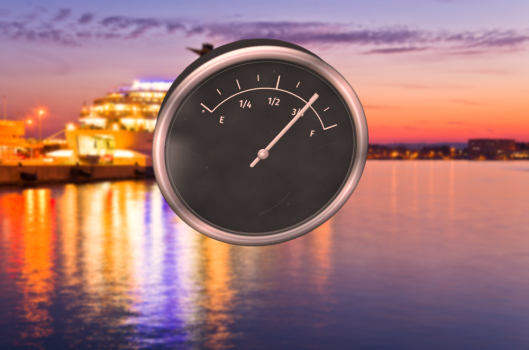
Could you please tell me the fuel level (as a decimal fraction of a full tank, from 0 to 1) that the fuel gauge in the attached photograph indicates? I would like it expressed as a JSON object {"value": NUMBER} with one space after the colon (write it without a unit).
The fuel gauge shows {"value": 0.75}
